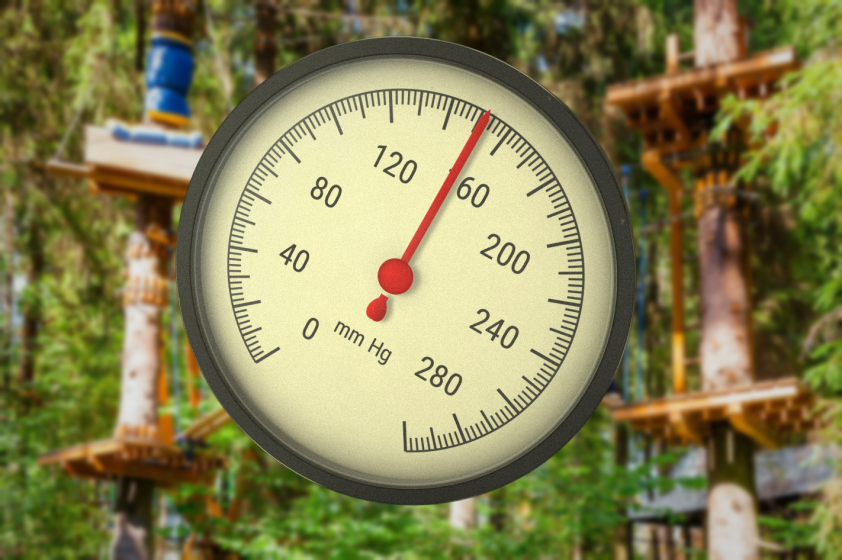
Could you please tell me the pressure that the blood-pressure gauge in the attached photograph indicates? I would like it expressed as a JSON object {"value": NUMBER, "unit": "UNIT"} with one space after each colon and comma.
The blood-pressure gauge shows {"value": 152, "unit": "mmHg"}
